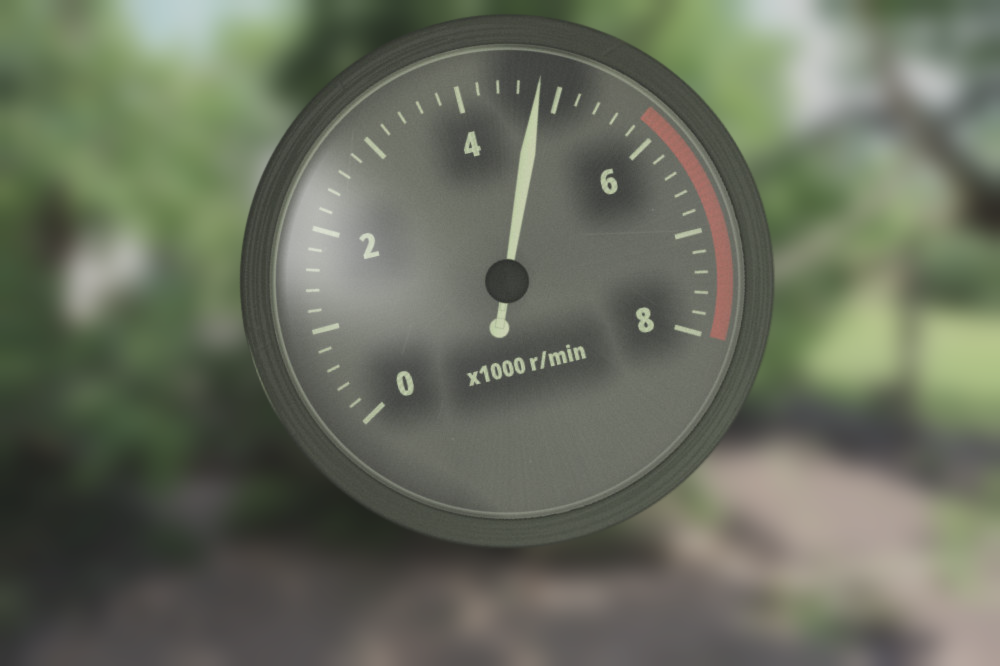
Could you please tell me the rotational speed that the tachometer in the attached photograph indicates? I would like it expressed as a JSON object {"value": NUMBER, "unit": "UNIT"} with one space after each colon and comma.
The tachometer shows {"value": 4800, "unit": "rpm"}
